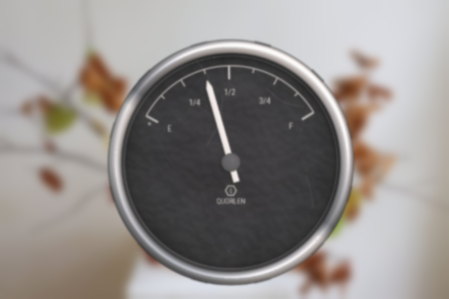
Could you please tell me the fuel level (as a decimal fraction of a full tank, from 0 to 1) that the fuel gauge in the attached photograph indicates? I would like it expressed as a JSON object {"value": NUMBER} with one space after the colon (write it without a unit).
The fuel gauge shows {"value": 0.375}
